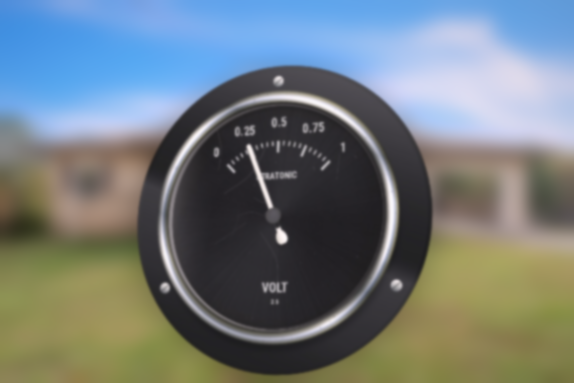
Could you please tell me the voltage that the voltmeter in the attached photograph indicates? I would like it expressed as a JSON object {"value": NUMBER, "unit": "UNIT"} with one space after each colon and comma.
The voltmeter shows {"value": 0.25, "unit": "V"}
